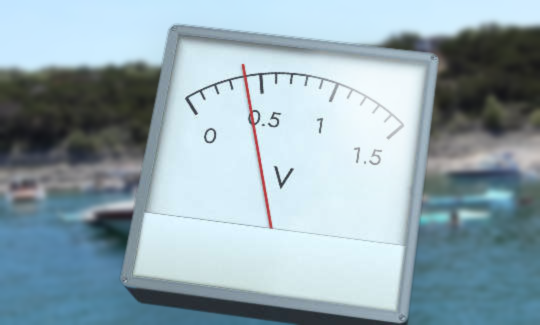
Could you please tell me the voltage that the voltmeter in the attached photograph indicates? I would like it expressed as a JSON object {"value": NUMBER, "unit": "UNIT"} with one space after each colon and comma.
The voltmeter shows {"value": 0.4, "unit": "V"}
